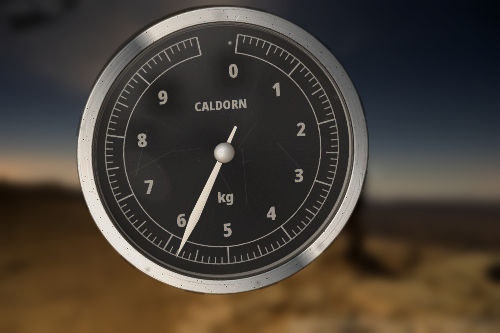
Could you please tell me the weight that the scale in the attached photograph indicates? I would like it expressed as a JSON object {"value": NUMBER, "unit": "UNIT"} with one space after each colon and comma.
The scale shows {"value": 5.8, "unit": "kg"}
